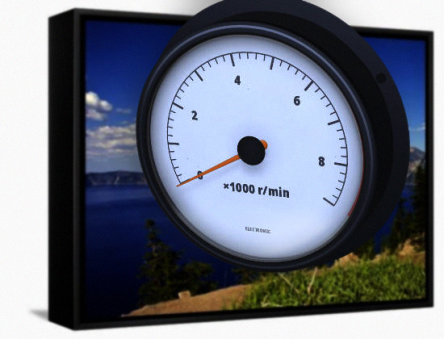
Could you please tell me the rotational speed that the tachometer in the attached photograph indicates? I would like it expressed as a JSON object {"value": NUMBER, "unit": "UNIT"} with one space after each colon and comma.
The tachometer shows {"value": 0, "unit": "rpm"}
